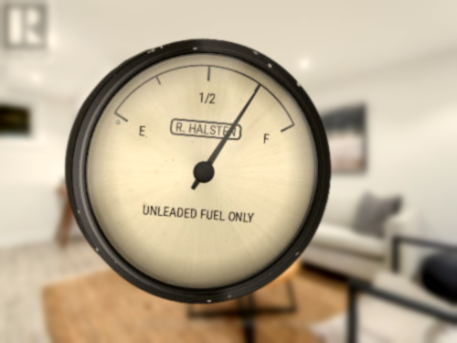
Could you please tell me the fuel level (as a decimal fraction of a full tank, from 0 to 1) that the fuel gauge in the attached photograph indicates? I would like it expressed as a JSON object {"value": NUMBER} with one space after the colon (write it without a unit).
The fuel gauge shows {"value": 0.75}
